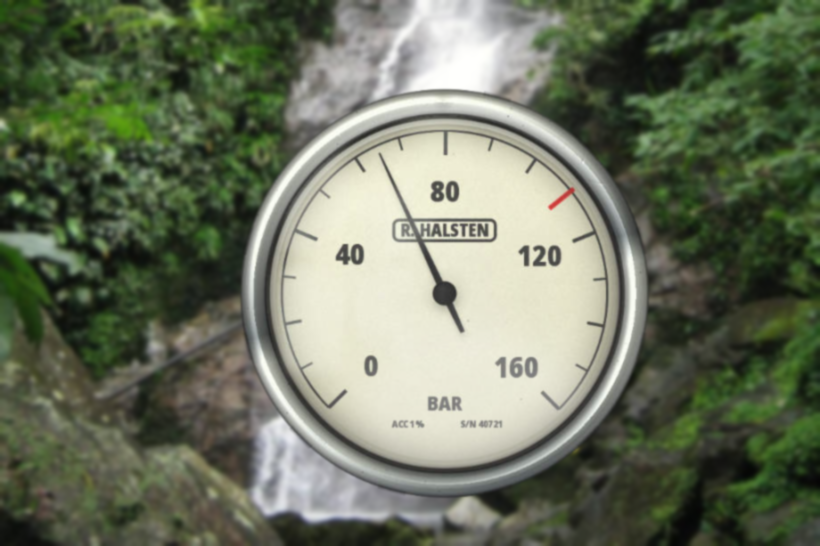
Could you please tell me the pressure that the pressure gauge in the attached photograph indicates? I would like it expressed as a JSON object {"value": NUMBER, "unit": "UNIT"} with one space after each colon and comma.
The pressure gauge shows {"value": 65, "unit": "bar"}
